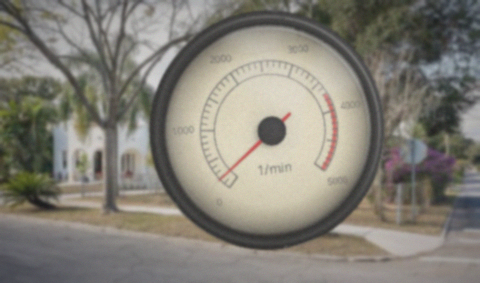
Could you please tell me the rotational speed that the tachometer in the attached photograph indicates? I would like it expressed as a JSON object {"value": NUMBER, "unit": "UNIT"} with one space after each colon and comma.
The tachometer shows {"value": 200, "unit": "rpm"}
